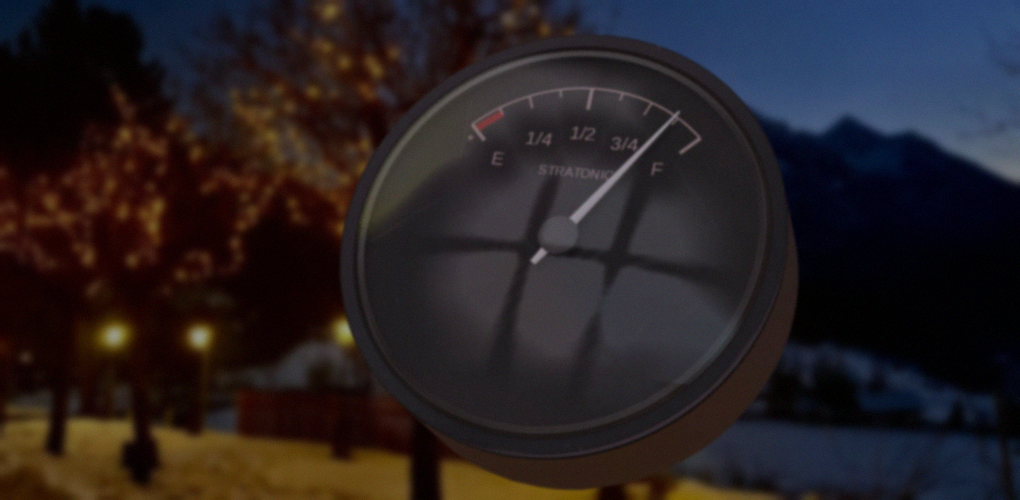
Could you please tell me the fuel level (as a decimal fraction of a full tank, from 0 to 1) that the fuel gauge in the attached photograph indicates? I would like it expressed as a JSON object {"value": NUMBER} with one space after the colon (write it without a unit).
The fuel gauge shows {"value": 0.875}
